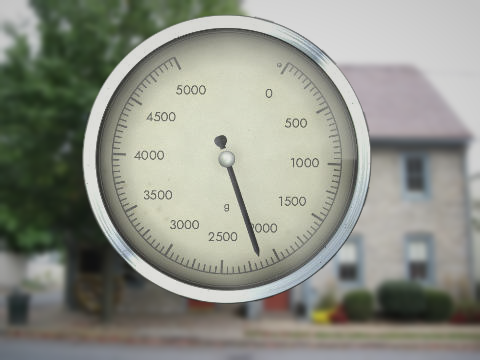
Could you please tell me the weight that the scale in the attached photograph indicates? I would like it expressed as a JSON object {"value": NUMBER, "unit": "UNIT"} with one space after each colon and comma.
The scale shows {"value": 2150, "unit": "g"}
